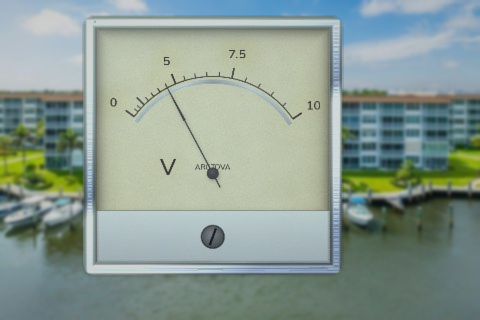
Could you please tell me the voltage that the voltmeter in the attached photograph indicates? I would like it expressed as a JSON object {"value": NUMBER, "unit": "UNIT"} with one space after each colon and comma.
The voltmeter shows {"value": 4.5, "unit": "V"}
